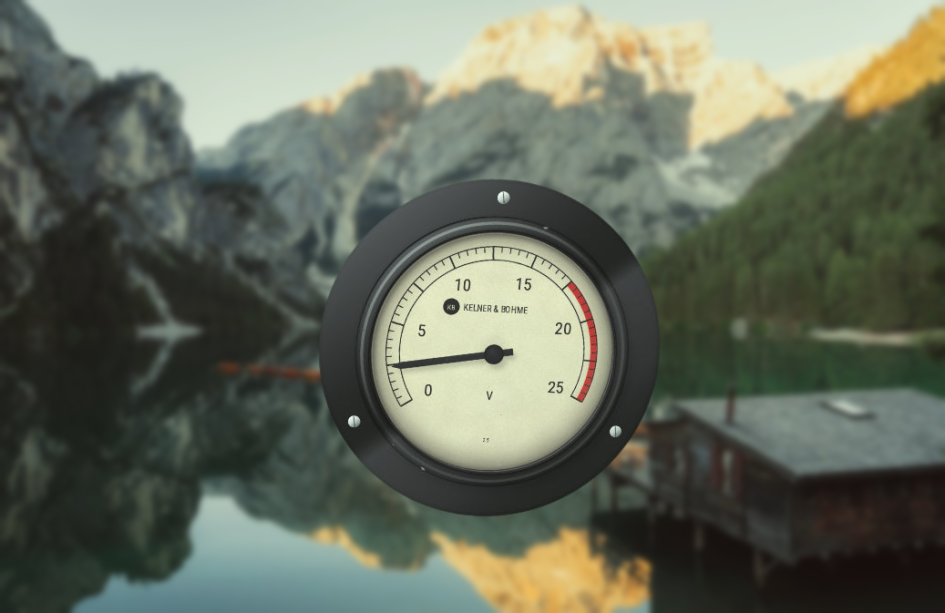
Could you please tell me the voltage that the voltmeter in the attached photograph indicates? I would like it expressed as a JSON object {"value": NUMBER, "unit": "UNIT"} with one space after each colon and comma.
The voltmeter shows {"value": 2.5, "unit": "V"}
